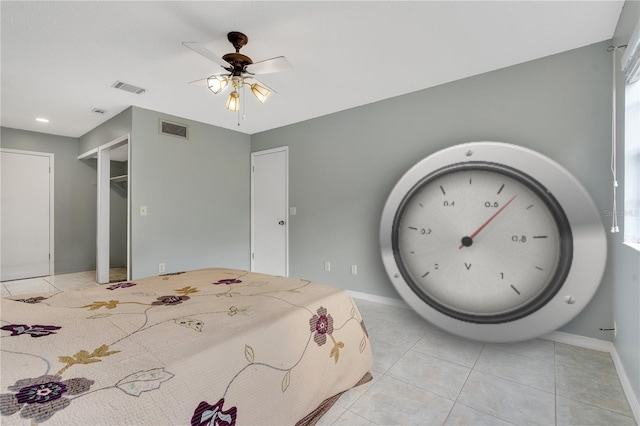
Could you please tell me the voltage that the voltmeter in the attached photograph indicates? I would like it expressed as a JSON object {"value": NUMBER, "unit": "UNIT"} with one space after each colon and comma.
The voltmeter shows {"value": 0.65, "unit": "V"}
